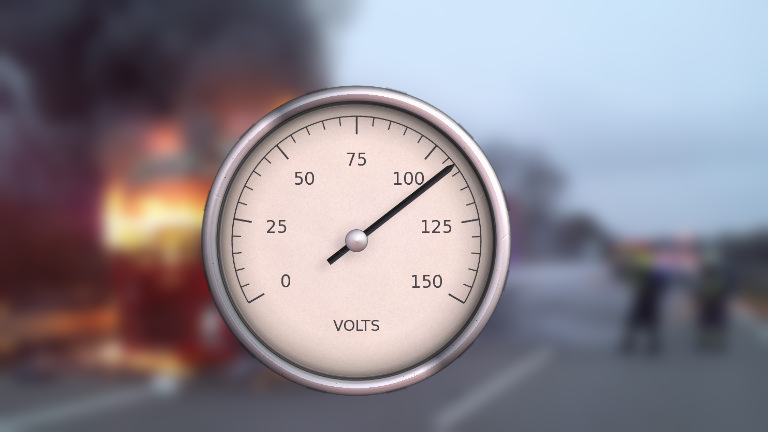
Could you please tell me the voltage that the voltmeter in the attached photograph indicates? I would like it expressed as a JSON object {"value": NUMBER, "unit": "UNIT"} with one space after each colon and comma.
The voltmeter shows {"value": 107.5, "unit": "V"}
